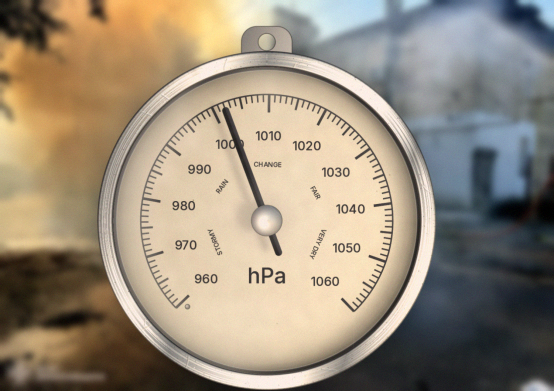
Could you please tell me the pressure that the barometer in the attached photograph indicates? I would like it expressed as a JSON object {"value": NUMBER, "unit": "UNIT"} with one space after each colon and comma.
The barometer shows {"value": 1002, "unit": "hPa"}
